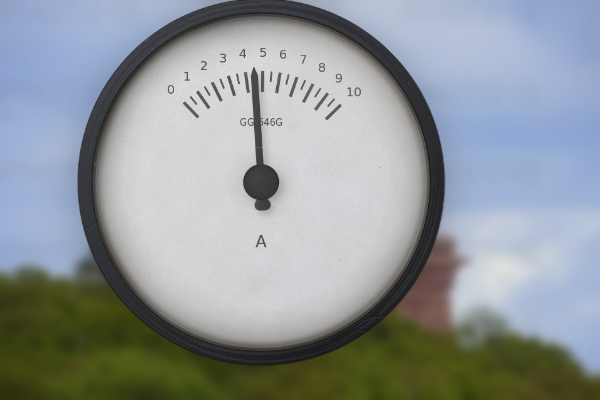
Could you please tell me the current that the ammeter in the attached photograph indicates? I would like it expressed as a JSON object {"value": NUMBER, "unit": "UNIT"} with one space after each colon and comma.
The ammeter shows {"value": 4.5, "unit": "A"}
